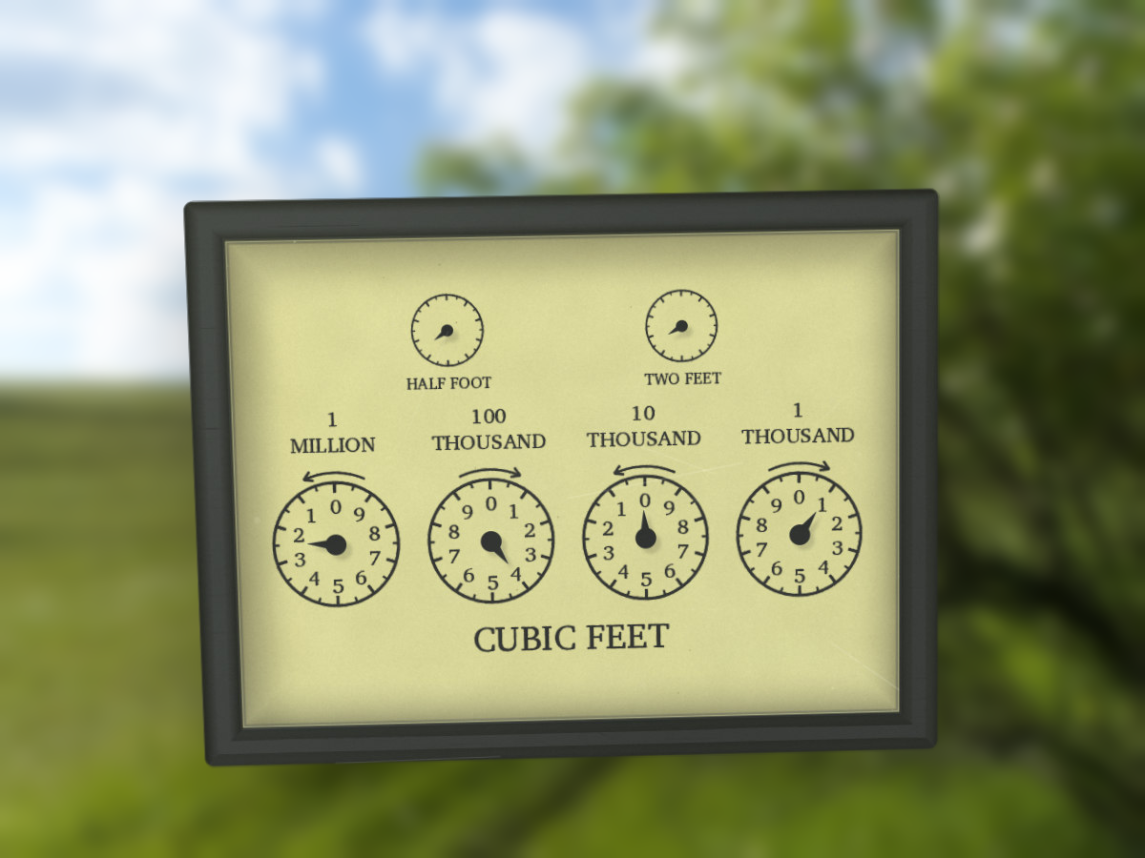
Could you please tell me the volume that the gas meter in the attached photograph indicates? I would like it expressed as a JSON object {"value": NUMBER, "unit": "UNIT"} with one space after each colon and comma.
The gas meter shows {"value": 240100, "unit": "ft³"}
